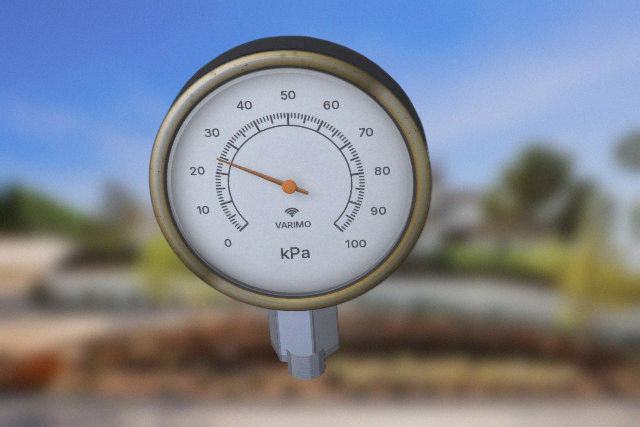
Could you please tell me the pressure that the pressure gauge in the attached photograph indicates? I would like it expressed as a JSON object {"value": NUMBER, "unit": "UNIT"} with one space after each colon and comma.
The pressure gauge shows {"value": 25, "unit": "kPa"}
